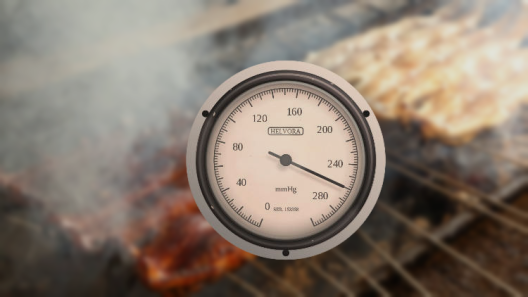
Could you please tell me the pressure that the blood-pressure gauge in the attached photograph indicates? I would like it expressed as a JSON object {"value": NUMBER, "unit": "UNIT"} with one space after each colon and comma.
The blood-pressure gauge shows {"value": 260, "unit": "mmHg"}
